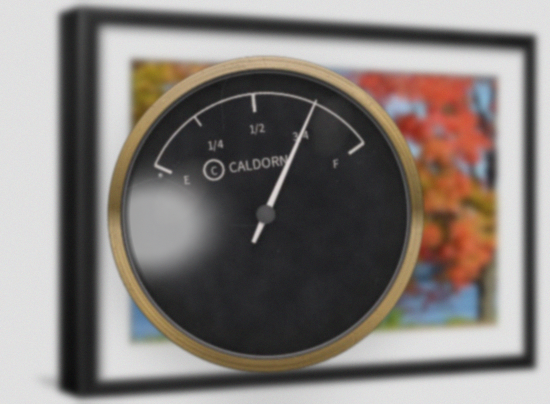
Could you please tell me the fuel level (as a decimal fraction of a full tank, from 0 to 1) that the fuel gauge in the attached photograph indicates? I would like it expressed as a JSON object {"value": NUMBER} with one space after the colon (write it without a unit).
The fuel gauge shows {"value": 0.75}
